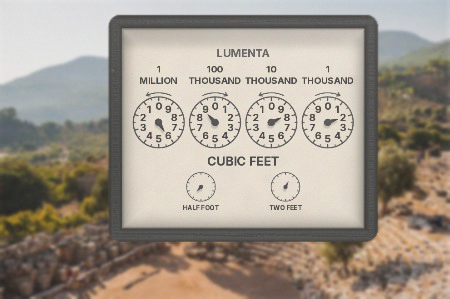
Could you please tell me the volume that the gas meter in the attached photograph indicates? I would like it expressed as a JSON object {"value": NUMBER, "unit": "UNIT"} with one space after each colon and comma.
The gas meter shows {"value": 588200, "unit": "ft³"}
